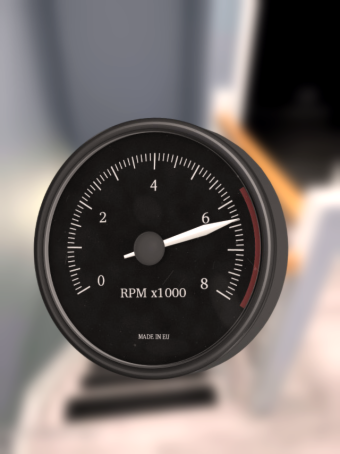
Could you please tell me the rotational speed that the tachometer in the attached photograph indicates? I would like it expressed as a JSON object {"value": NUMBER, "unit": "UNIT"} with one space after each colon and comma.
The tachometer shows {"value": 6400, "unit": "rpm"}
